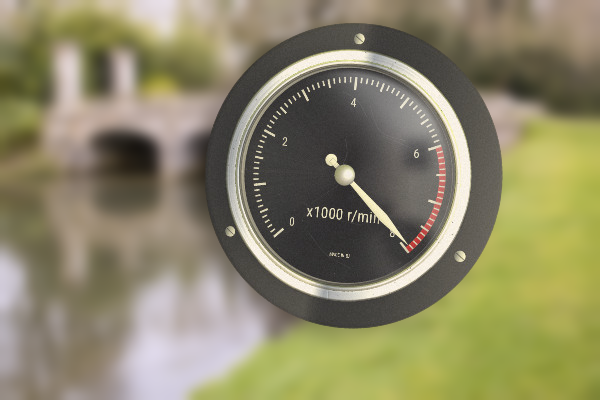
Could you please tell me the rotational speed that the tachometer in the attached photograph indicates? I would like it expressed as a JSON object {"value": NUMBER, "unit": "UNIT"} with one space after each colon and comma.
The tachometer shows {"value": 7900, "unit": "rpm"}
